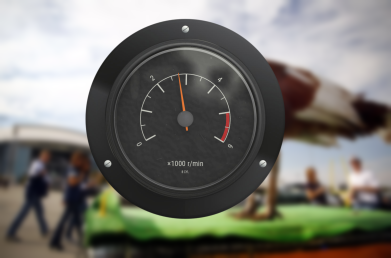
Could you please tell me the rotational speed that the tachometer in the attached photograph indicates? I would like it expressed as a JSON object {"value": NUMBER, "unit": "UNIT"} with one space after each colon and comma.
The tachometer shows {"value": 2750, "unit": "rpm"}
